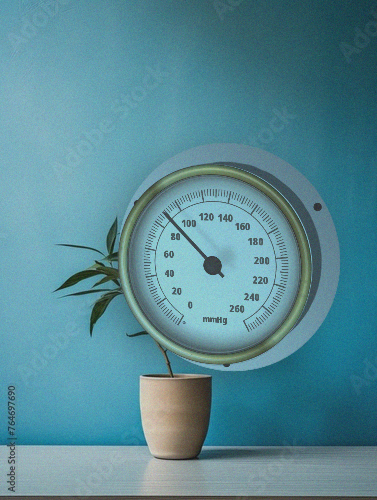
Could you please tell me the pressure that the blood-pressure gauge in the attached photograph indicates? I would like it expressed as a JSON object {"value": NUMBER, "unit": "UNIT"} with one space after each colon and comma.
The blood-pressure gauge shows {"value": 90, "unit": "mmHg"}
